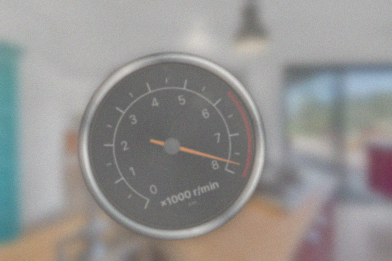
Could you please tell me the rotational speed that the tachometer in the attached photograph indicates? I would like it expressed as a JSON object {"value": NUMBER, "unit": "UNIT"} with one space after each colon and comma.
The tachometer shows {"value": 7750, "unit": "rpm"}
